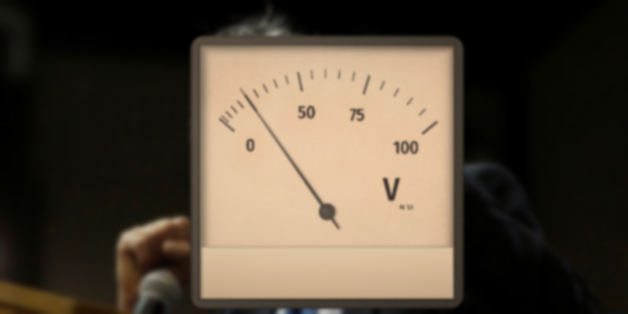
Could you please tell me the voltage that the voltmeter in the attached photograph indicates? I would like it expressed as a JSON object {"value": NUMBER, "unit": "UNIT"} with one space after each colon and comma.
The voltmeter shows {"value": 25, "unit": "V"}
